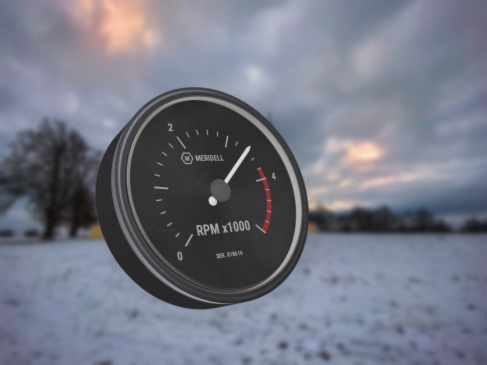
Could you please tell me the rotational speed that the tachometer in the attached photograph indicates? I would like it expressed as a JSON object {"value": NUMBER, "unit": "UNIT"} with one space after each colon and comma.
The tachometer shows {"value": 3400, "unit": "rpm"}
